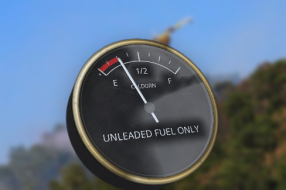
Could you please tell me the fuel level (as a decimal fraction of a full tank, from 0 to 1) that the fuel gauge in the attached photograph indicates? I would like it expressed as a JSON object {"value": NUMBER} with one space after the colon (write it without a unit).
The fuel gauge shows {"value": 0.25}
